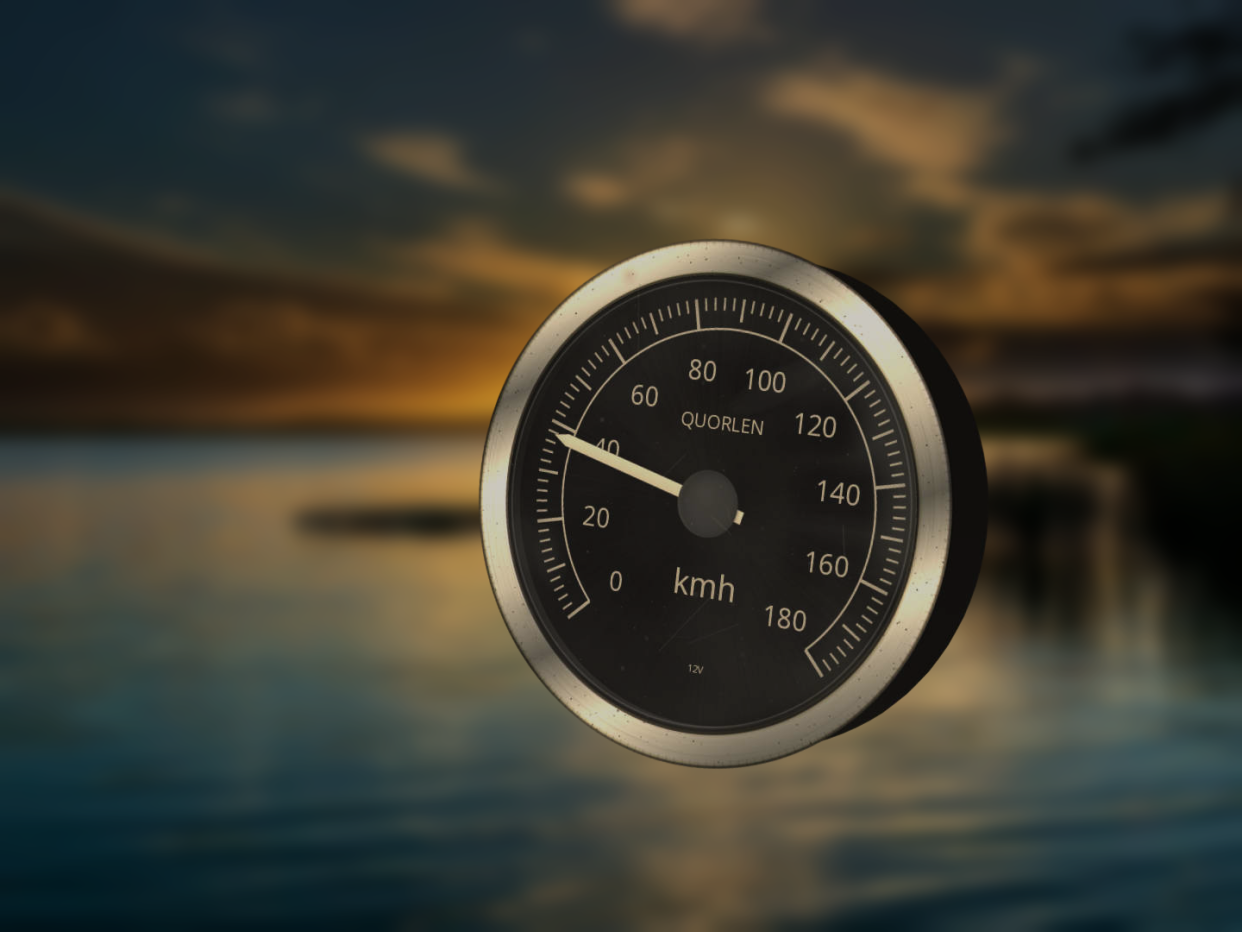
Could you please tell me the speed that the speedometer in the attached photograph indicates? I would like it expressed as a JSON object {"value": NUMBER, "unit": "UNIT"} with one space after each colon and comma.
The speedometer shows {"value": 38, "unit": "km/h"}
